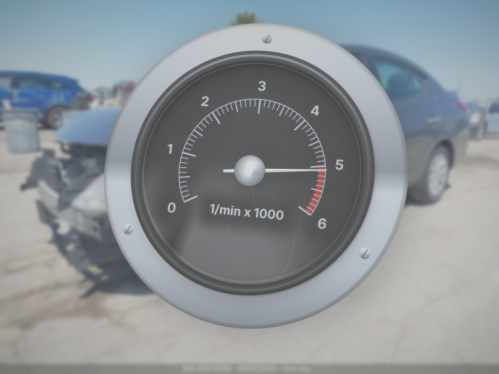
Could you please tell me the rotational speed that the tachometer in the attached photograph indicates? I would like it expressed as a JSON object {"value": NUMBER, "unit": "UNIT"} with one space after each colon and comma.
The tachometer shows {"value": 5100, "unit": "rpm"}
